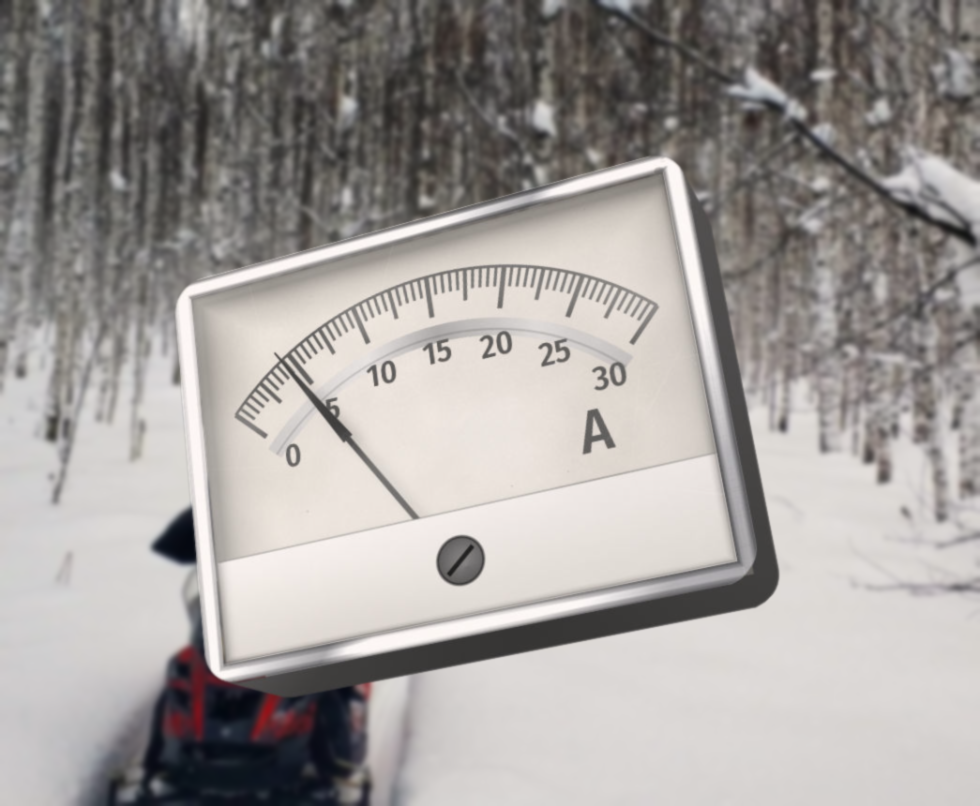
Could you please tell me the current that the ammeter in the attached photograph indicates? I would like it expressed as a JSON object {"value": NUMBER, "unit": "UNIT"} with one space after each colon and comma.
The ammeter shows {"value": 4.5, "unit": "A"}
